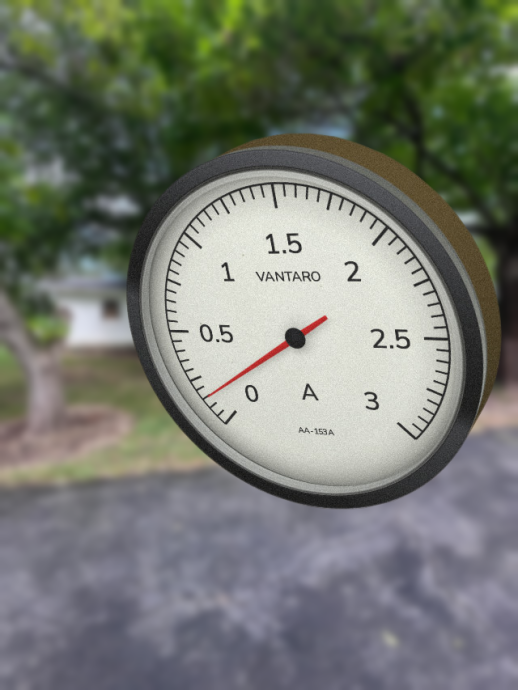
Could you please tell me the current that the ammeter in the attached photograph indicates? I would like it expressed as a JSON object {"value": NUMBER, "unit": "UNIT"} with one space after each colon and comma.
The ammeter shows {"value": 0.15, "unit": "A"}
